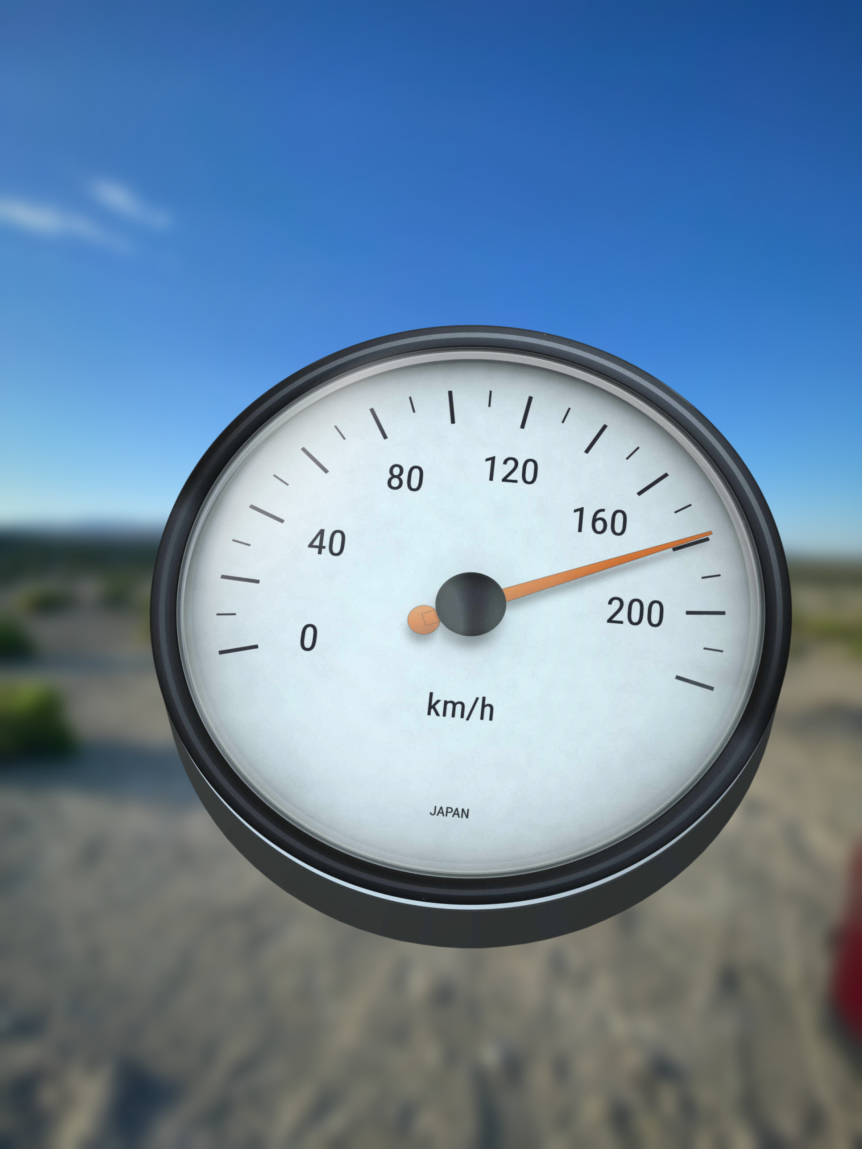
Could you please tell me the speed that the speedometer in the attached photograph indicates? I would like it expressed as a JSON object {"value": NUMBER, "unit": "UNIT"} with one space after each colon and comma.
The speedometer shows {"value": 180, "unit": "km/h"}
